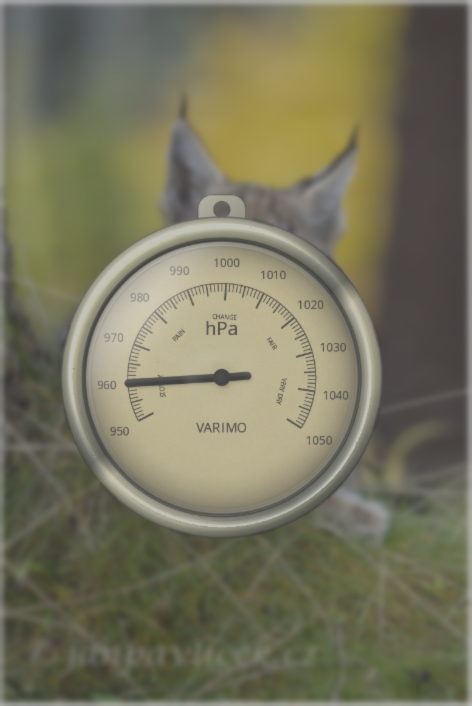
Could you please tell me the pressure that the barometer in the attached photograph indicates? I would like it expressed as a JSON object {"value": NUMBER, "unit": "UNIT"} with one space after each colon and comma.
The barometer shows {"value": 960, "unit": "hPa"}
